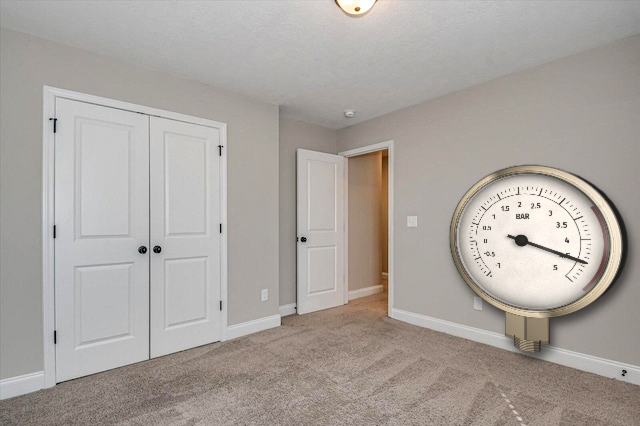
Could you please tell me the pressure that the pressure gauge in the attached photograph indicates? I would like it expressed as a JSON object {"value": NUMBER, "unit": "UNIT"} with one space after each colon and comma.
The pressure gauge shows {"value": 4.5, "unit": "bar"}
